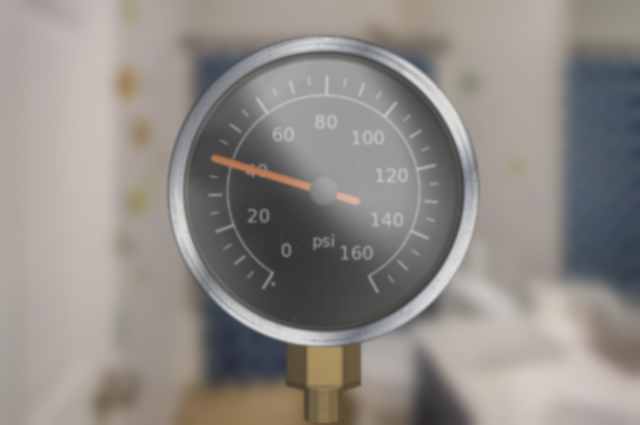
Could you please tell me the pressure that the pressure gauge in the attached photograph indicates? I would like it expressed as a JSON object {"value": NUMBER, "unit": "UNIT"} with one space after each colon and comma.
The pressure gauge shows {"value": 40, "unit": "psi"}
